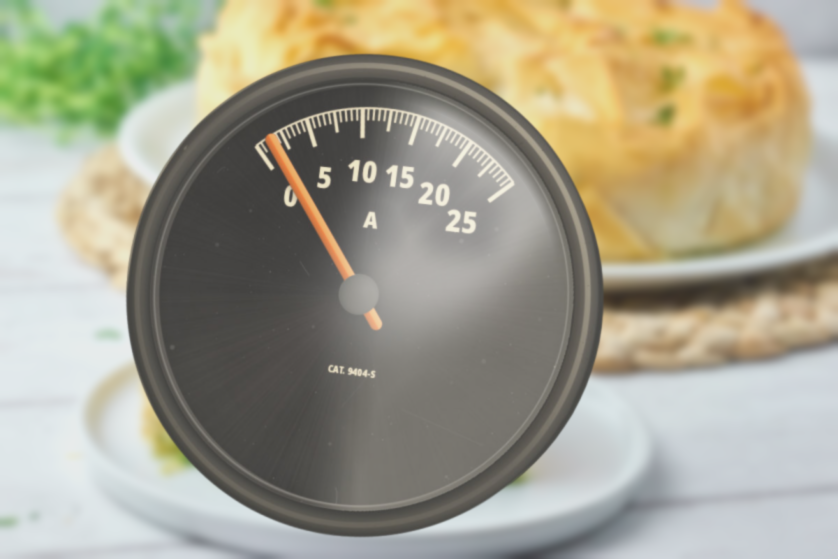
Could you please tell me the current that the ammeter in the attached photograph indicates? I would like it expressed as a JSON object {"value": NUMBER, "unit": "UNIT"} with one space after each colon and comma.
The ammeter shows {"value": 1.5, "unit": "A"}
